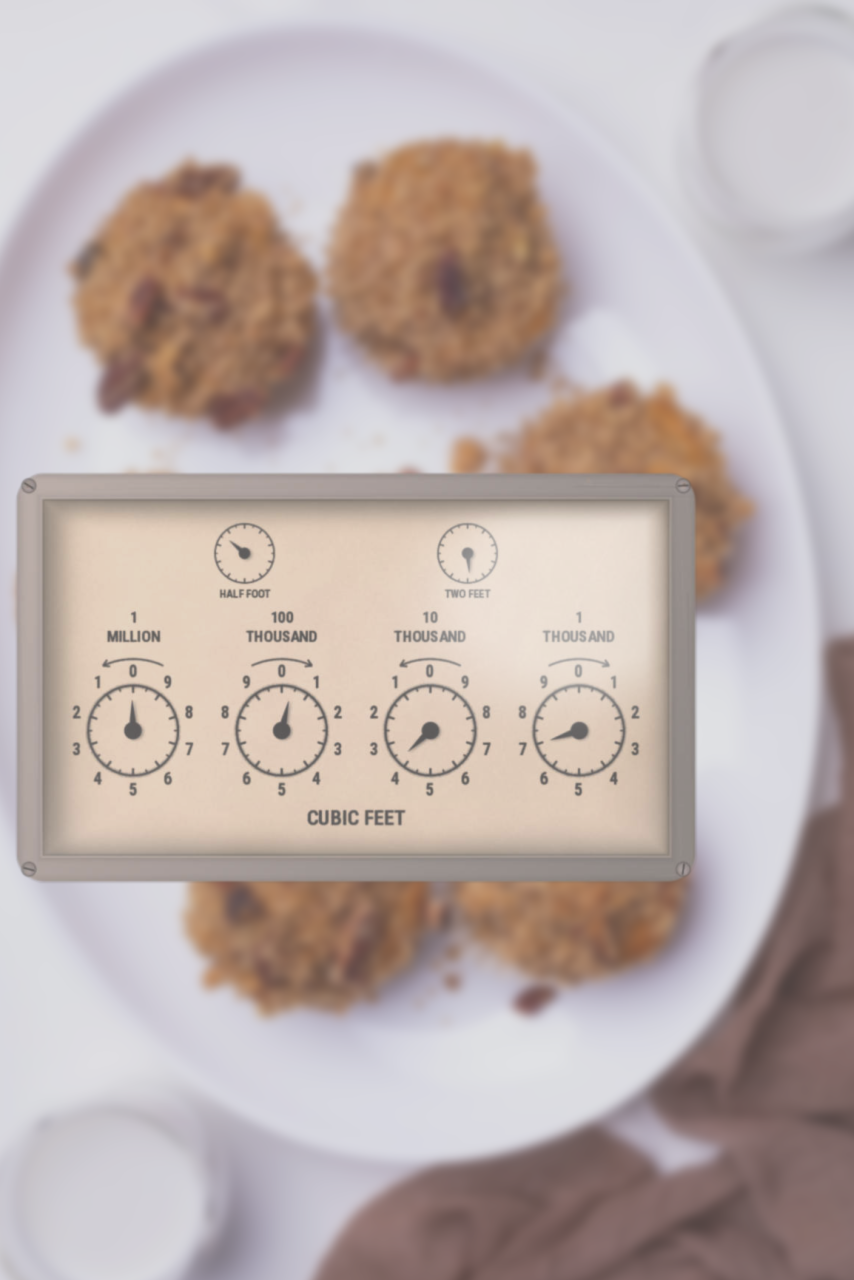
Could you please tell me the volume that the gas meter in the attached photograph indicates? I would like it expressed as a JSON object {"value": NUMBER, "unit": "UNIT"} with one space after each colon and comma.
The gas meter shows {"value": 3700, "unit": "ft³"}
